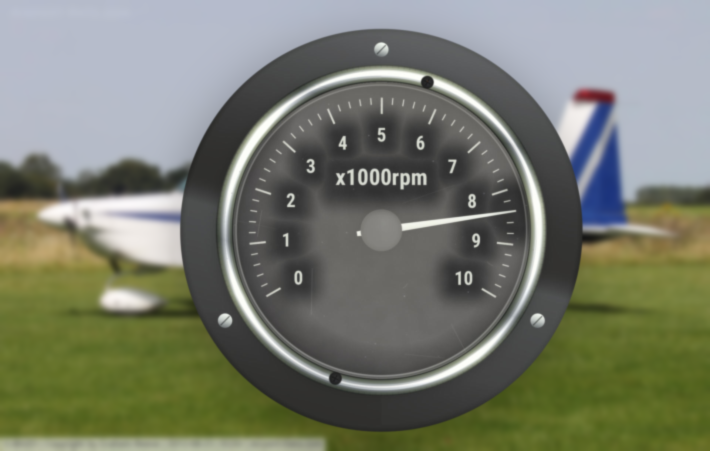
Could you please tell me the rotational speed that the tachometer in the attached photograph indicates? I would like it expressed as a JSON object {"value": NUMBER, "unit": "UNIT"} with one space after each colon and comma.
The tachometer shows {"value": 8400, "unit": "rpm"}
